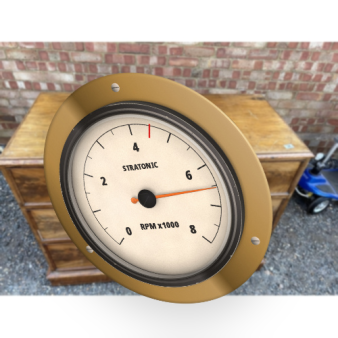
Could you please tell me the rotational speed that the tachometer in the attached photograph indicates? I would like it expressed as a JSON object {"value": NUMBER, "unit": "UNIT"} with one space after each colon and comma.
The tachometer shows {"value": 6500, "unit": "rpm"}
